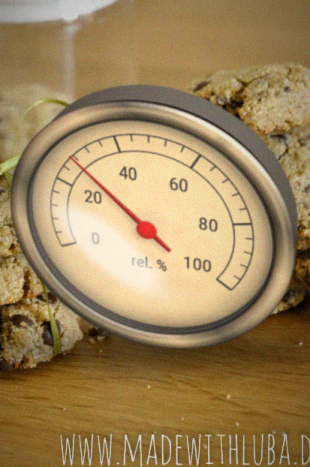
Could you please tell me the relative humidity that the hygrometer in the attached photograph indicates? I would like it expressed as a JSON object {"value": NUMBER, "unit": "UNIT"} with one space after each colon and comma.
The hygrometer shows {"value": 28, "unit": "%"}
